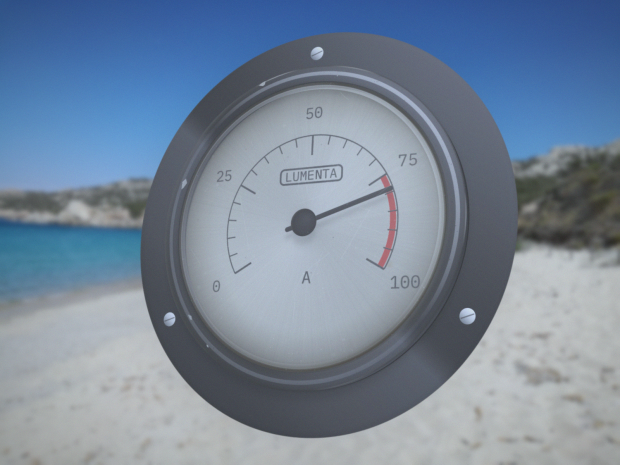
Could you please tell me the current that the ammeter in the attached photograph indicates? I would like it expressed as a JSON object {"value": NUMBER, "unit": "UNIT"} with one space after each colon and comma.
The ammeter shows {"value": 80, "unit": "A"}
